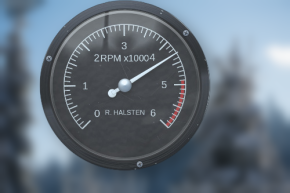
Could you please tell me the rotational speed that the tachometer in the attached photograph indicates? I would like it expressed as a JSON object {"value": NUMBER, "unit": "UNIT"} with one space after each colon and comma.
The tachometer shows {"value": 4300, "unit": "rpm"}
